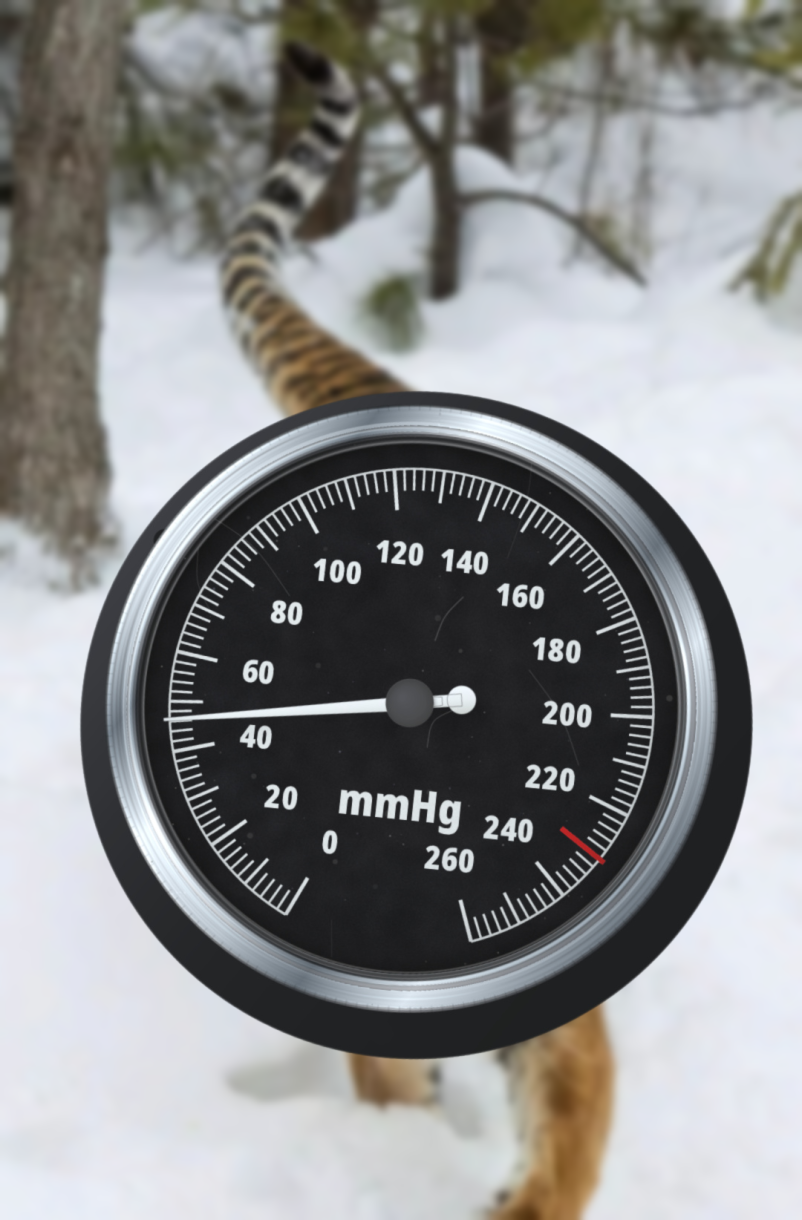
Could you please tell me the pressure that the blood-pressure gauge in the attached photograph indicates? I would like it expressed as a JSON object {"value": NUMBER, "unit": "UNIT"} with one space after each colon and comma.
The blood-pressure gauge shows {"value": 46, "unit": "mmHg"}
